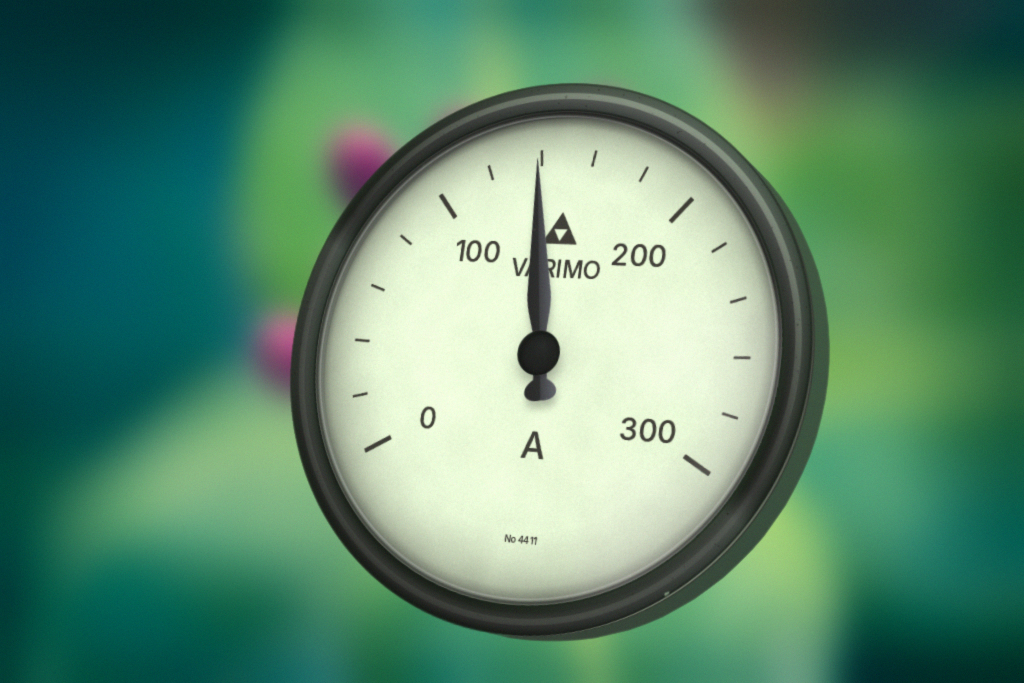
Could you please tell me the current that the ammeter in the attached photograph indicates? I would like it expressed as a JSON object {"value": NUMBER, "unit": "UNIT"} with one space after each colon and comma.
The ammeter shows {"value": 140, "unit": "A"}
